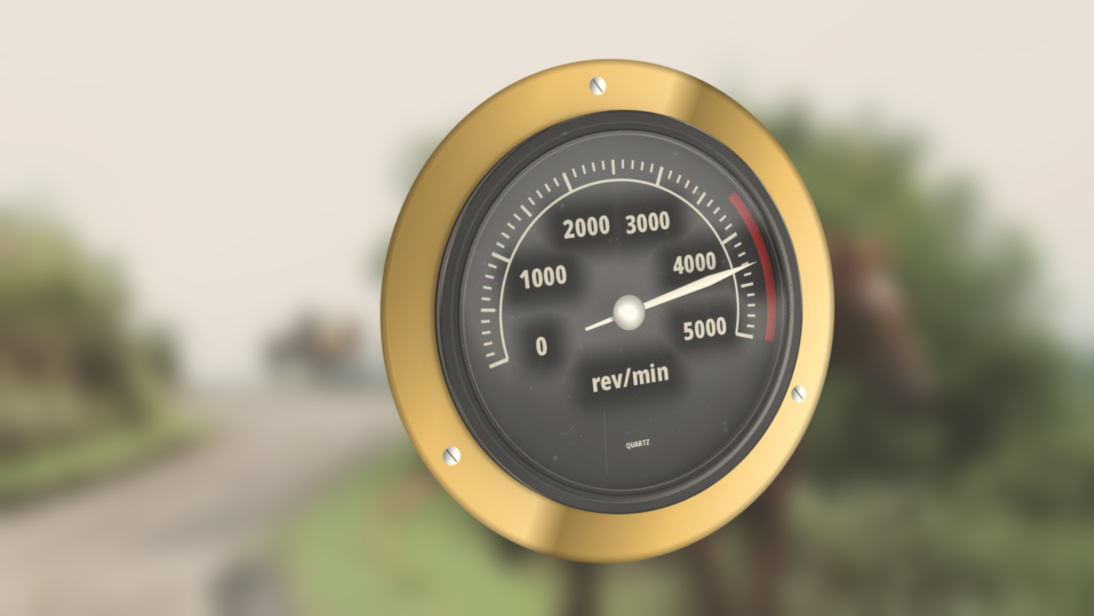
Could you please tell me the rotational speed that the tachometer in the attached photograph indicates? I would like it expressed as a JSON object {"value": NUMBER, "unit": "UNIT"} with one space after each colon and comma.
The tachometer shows {"value": 4300, "unit": "rpm"}
